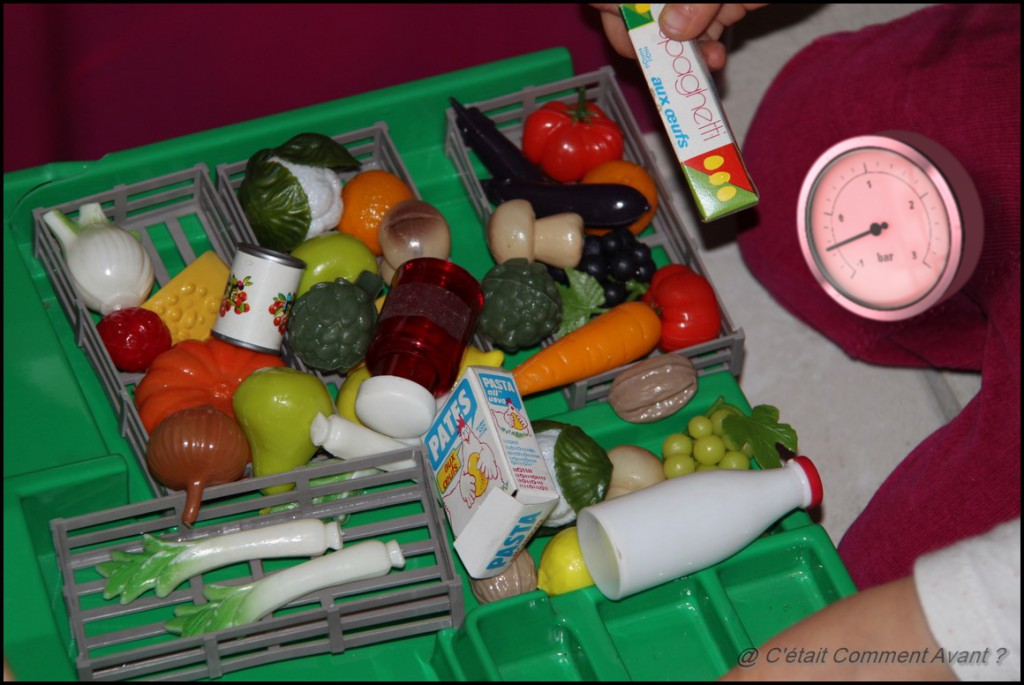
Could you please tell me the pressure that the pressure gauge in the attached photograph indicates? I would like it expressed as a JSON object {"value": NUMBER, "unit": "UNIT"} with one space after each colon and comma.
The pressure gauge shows {"value": -0.5, "unit": "bar"}
